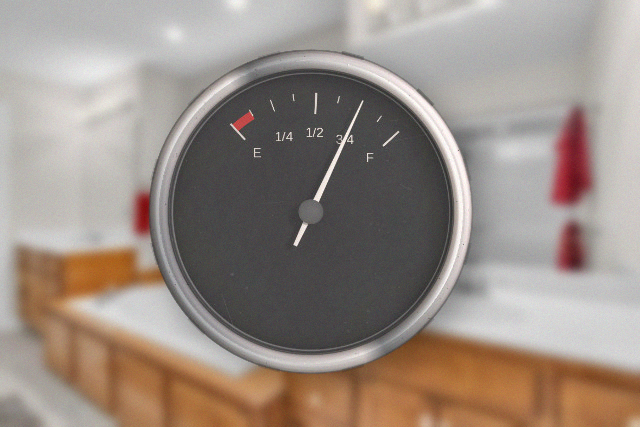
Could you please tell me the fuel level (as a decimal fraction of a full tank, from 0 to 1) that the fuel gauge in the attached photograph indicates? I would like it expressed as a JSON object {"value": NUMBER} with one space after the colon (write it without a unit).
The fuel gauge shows {"value": 0.75}
